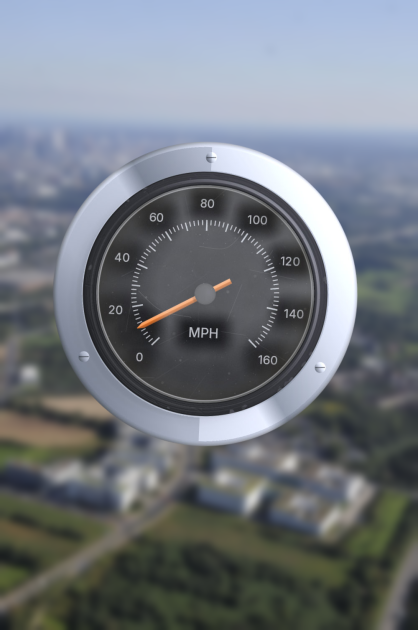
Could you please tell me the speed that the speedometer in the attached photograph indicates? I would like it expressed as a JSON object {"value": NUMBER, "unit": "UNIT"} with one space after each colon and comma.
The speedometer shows {"value": 10, "unit": "mph"}
